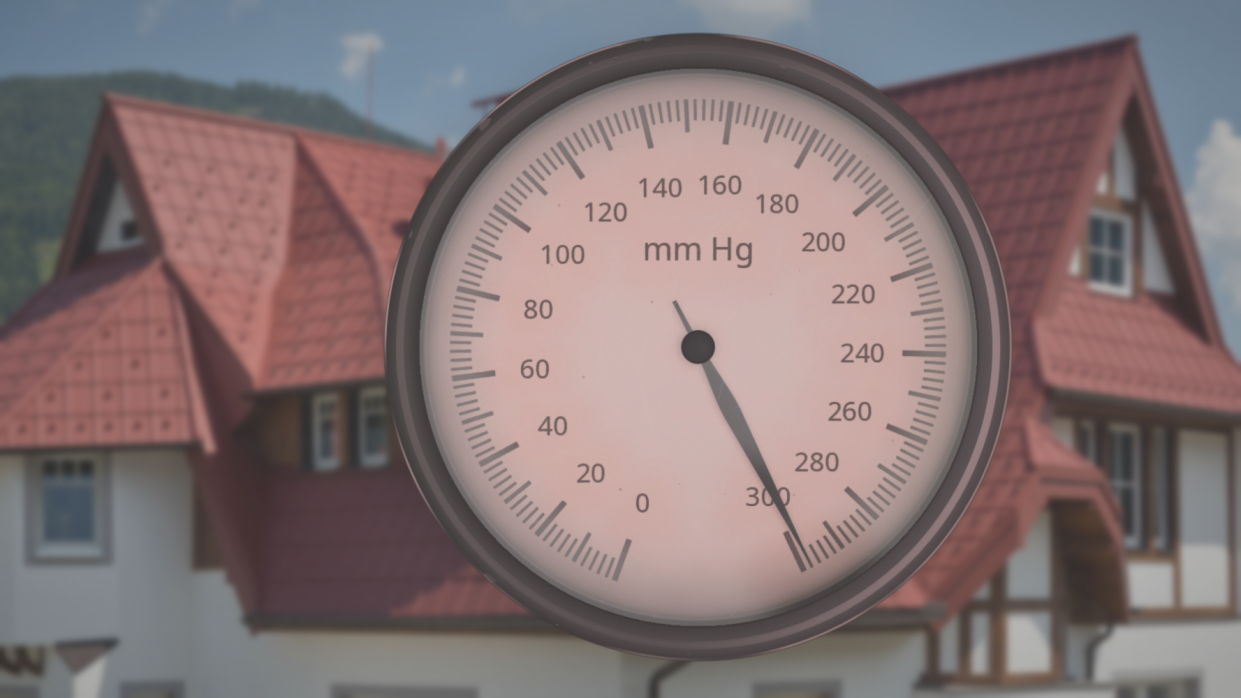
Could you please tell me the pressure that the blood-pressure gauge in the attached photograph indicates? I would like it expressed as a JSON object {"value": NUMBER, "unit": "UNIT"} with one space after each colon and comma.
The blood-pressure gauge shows {"value": 298, "unit": "mmHg"}
